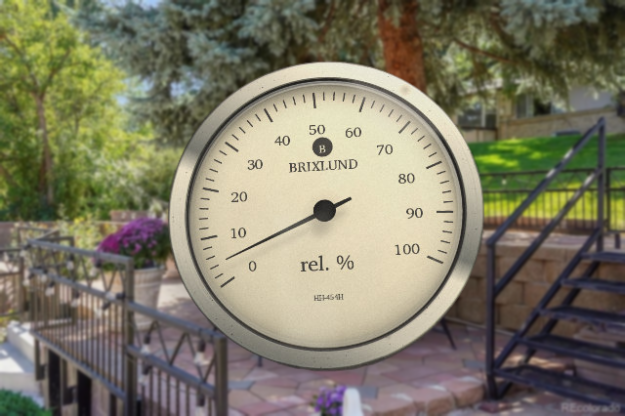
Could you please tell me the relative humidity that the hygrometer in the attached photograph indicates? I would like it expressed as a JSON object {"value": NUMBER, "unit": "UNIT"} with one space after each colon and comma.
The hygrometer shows {"value": 4, "unit": "%"}
